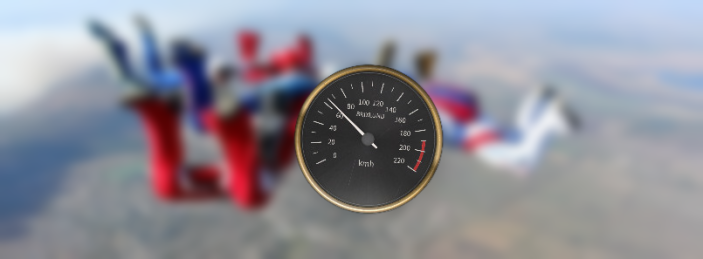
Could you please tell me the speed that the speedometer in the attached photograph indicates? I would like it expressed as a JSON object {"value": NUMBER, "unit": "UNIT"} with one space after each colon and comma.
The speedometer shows {"value": 65, "unit": "km/h"}
